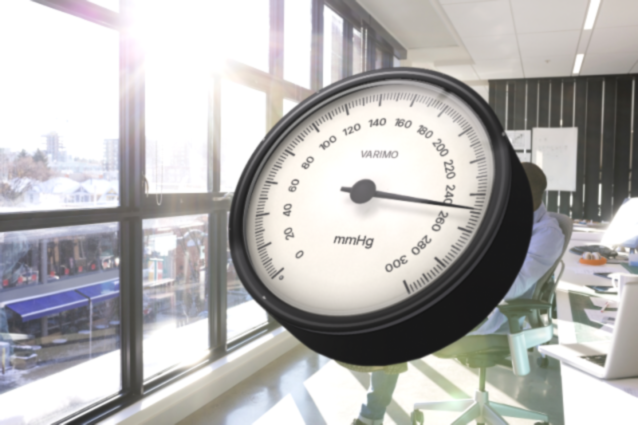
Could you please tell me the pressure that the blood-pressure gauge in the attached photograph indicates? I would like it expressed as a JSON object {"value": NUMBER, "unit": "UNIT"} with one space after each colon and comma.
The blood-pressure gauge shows {"value": 250, "unit": "mmHg"}
